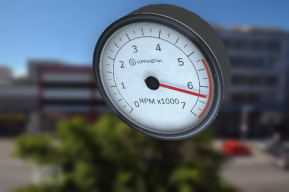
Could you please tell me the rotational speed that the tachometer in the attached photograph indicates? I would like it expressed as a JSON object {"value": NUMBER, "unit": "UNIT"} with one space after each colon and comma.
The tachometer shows {"value": 6250, "unit": "rpm"}
